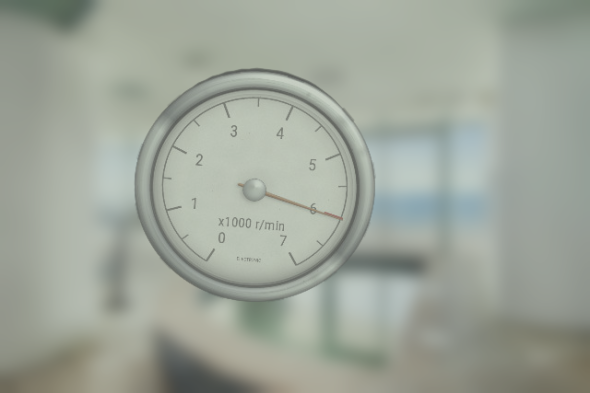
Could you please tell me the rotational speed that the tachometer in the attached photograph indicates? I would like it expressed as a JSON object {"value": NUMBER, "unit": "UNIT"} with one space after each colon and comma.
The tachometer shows {"value": 6000, "unit": "rpm"}
